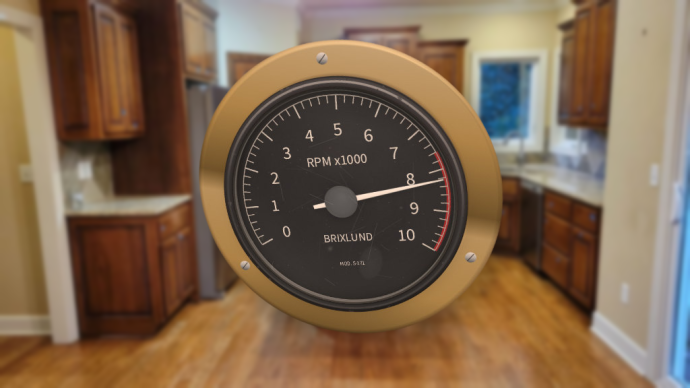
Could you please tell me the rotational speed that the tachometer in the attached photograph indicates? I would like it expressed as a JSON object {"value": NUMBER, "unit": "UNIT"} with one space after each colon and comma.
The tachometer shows {"value": 8200, "unit": "rpm"}
